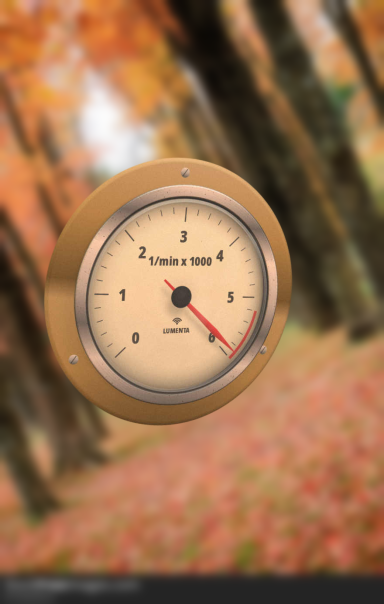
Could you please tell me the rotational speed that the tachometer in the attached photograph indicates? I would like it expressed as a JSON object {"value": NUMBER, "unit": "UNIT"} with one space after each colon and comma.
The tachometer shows {"value": 5900, "unit": "rpm"}
